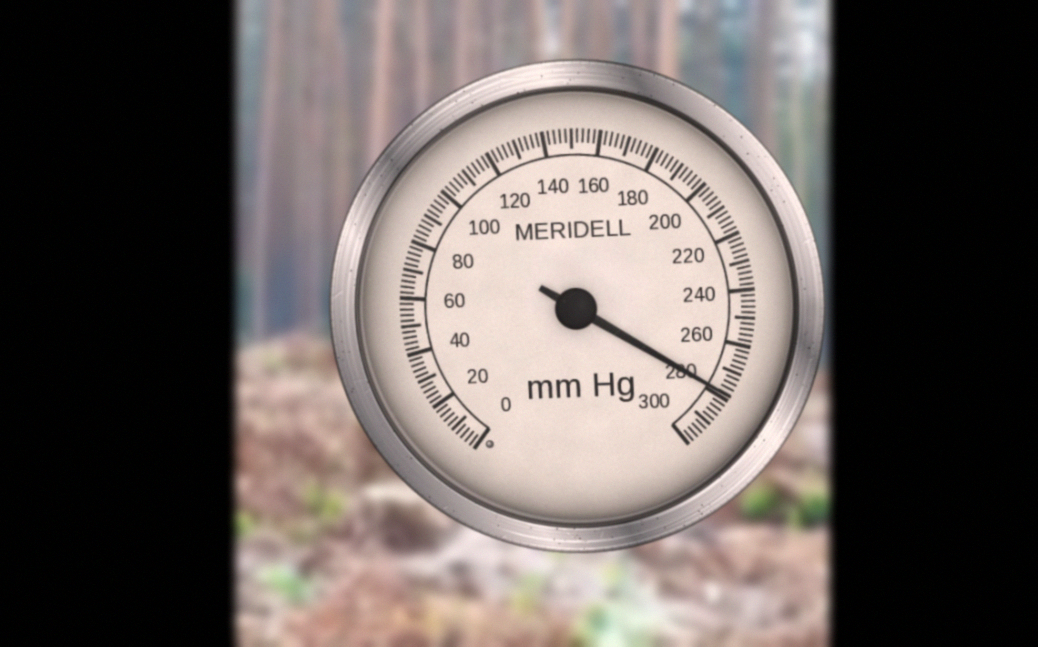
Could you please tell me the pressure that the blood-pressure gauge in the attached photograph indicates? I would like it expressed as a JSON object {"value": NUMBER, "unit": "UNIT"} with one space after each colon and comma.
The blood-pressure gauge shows {"value": 278, "unit": "mmHg"}
